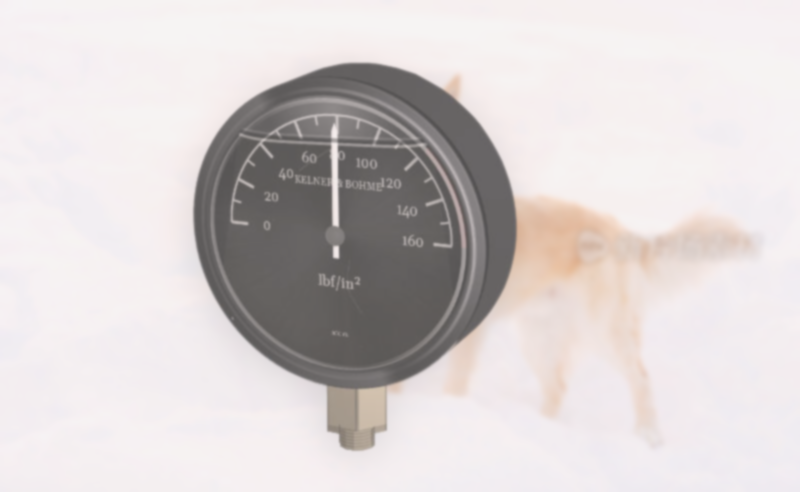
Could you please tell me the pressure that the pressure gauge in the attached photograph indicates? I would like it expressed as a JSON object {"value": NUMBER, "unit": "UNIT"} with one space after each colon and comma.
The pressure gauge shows {"value": 80, "unit": "psi"}
